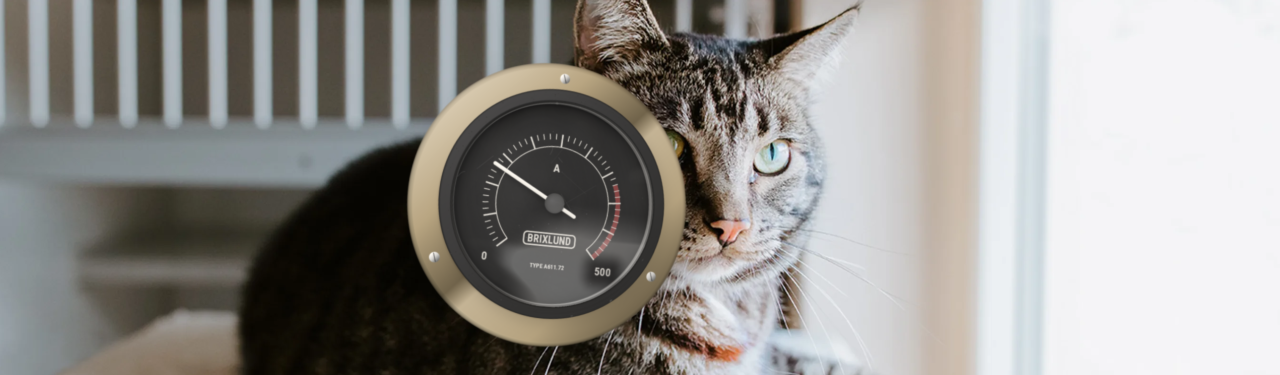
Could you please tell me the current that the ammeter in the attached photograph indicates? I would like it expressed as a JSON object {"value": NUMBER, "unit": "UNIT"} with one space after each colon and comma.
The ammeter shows {"value": 130, "unit": "A"}
